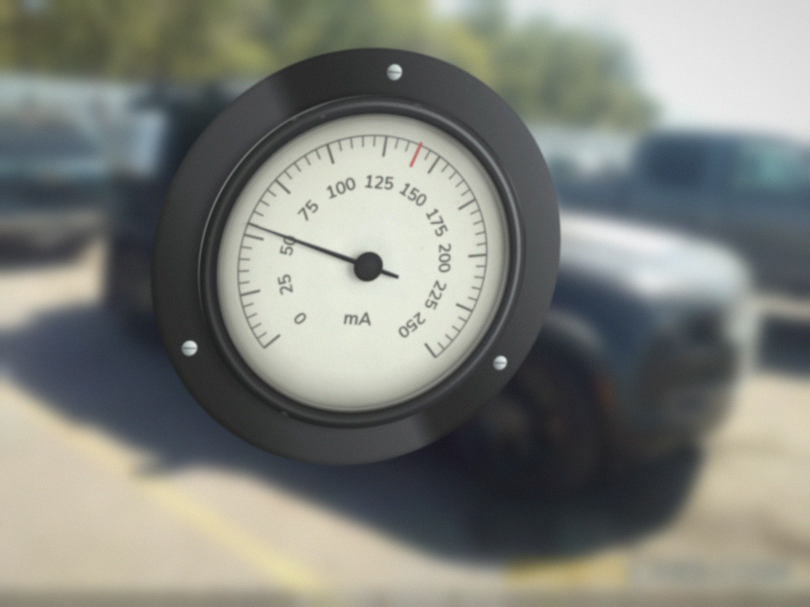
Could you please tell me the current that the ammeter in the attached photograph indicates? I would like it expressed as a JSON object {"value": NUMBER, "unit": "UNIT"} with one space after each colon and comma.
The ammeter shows {"value": 55, "unit": "mA"}
